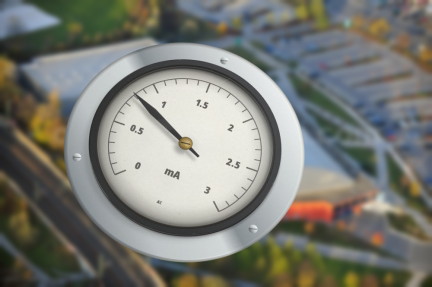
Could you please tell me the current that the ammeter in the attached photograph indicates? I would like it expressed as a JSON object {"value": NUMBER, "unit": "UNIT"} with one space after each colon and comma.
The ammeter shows {"value": 0.8, "unit": "mA"}
